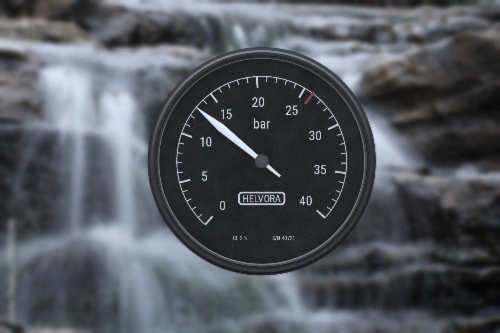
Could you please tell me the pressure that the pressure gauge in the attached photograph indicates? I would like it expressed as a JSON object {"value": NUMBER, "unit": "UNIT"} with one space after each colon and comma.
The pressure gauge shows {"value": 13, "unit": "bar"}
